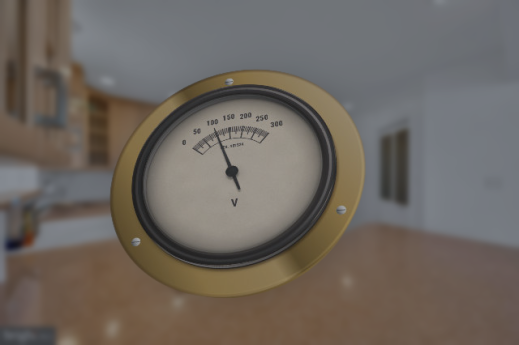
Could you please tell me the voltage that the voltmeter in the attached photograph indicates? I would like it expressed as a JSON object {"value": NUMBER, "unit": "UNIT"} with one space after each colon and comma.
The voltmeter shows {"value": 100, "unit": "V"}
